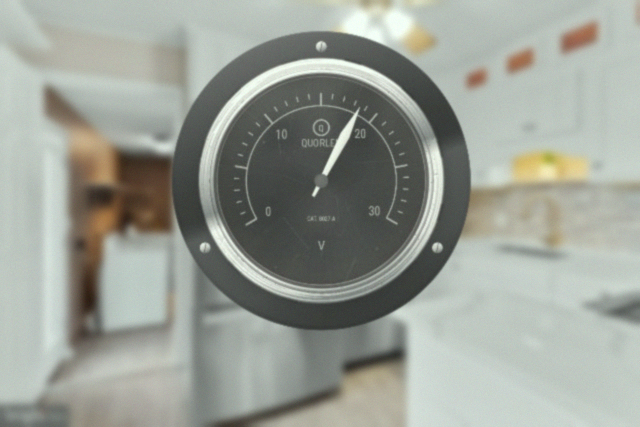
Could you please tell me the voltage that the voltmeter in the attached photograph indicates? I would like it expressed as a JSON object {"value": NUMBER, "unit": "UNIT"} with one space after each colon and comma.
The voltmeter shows {"value": 18.5, "unit": "V"}
